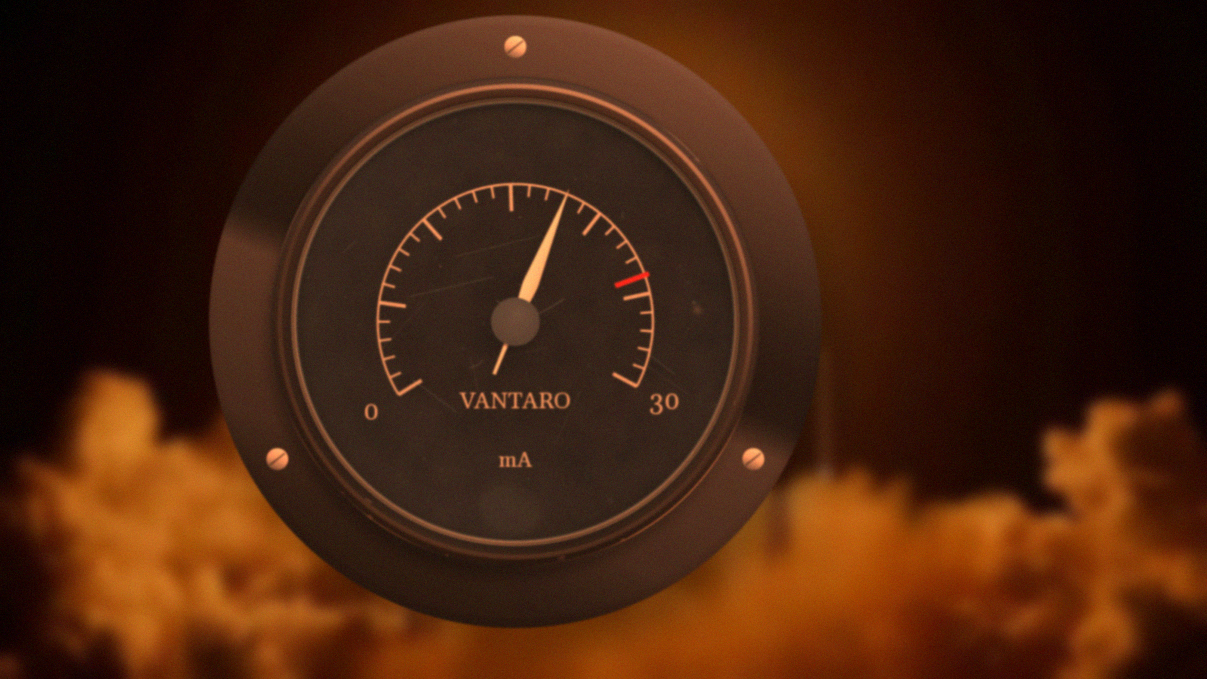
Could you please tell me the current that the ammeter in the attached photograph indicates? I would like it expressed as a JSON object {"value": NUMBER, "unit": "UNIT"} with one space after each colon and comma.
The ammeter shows {"value": 18, "unit": "mA"}
